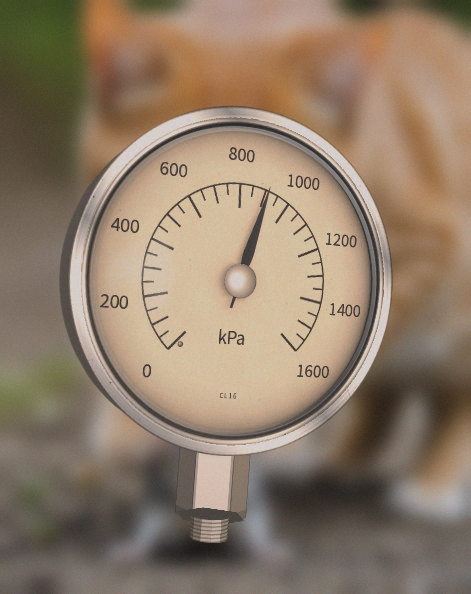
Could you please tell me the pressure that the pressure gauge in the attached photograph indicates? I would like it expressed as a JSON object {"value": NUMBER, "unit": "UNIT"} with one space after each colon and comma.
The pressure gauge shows {"value": 900, "unit": "kPa"}
